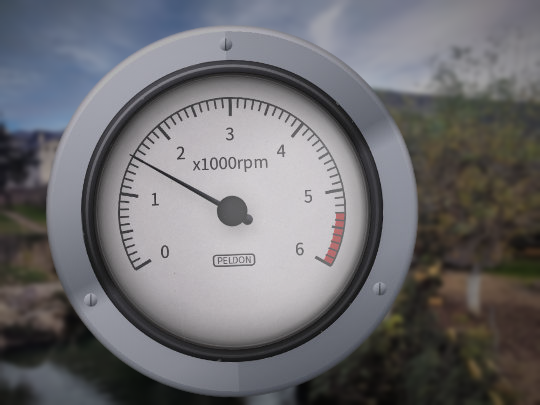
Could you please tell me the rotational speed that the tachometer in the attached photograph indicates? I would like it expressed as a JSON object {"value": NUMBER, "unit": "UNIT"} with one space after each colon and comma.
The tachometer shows {"value": 1500, "unit": "rpm"}
